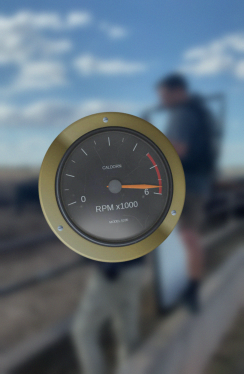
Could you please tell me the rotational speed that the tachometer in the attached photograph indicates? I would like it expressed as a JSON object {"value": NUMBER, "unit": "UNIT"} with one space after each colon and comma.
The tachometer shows {"value": 5750, "unit": "rpm"}
